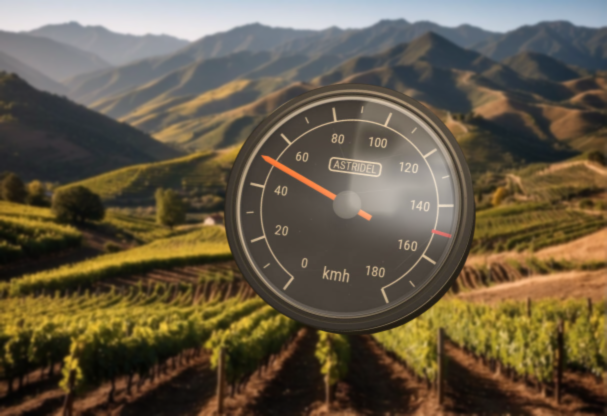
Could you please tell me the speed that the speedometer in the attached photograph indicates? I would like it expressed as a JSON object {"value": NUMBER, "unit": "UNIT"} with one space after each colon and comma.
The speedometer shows {"value": 50, "unit": "km/h"}
